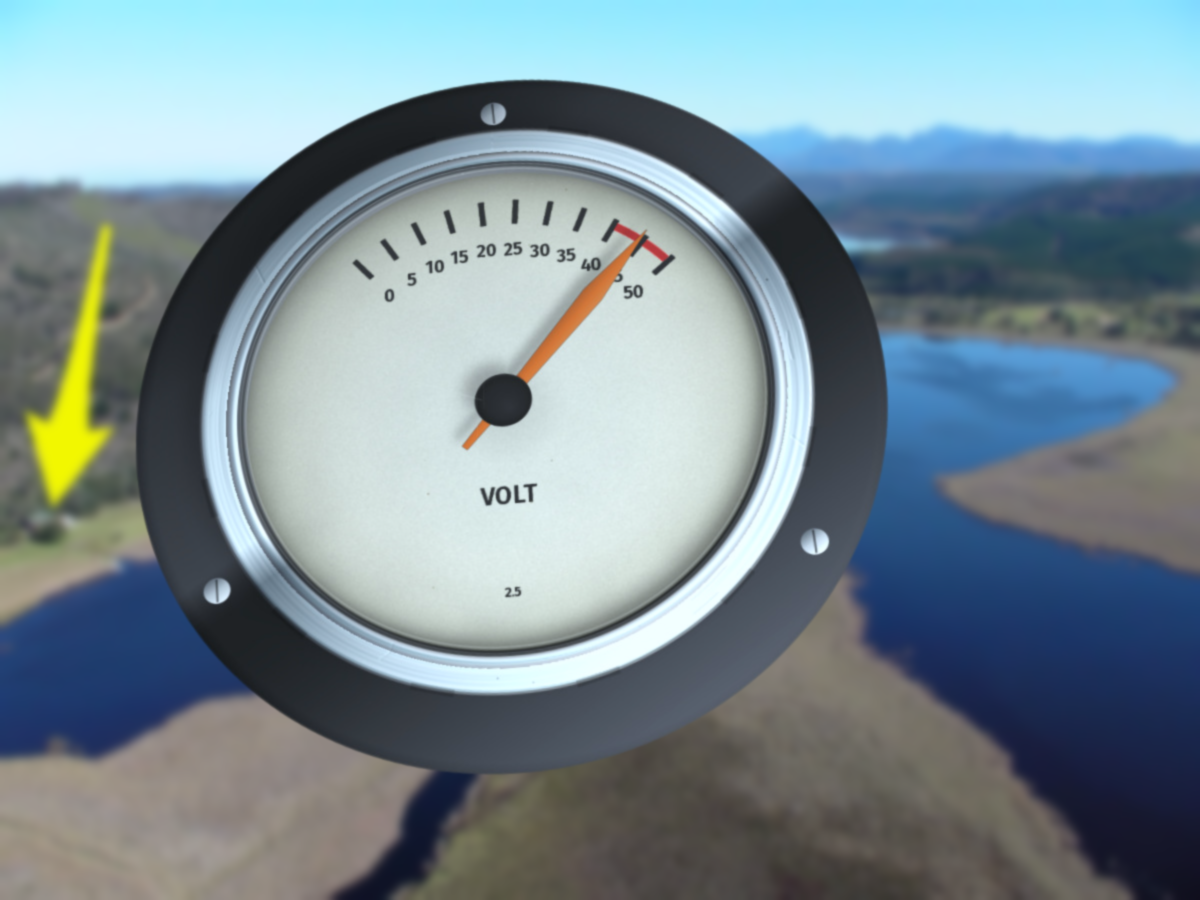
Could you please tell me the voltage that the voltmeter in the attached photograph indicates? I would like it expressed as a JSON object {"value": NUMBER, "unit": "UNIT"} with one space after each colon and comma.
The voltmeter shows {"value": 45, "unit": "V"}
